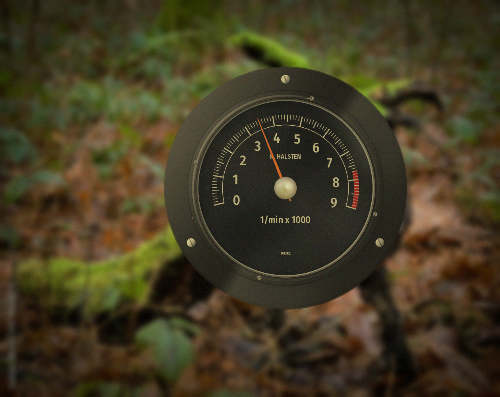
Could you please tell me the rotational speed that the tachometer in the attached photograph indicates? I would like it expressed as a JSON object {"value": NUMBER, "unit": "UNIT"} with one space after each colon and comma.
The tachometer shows {"value": 3500, "unit": "rpm"}
